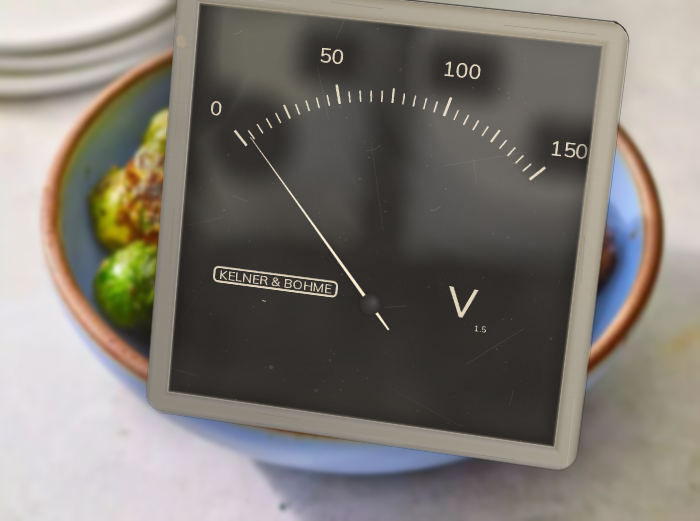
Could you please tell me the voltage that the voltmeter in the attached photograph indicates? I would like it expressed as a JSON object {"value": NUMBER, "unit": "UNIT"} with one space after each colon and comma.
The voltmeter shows {"value": 5, "unit": "V"}
